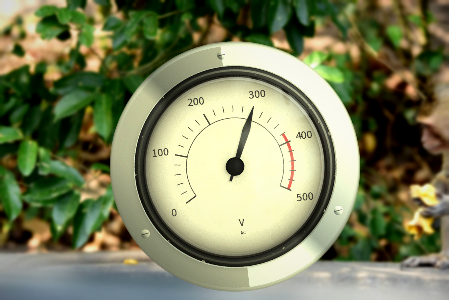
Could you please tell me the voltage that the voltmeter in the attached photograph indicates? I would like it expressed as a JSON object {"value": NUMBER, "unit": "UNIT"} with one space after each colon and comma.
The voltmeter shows {"value": 300, "unit": "V"}
